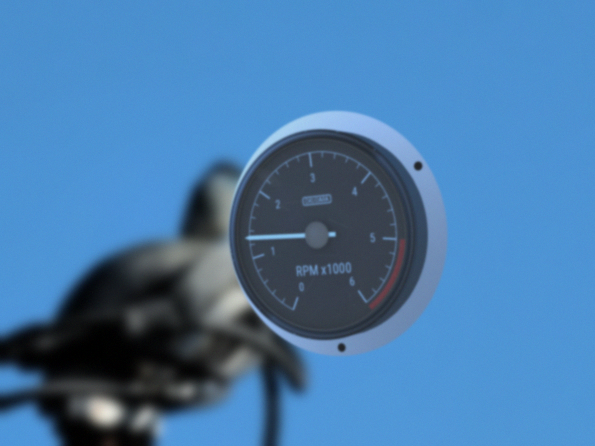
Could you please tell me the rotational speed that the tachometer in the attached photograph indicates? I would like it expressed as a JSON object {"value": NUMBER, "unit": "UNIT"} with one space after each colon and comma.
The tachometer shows {"value": 1300, "unit": "rpm"}
